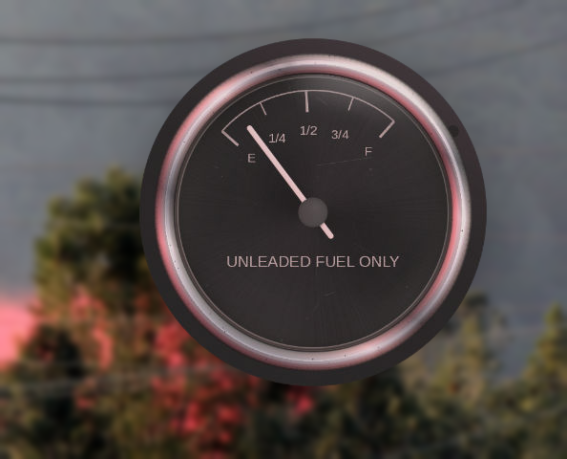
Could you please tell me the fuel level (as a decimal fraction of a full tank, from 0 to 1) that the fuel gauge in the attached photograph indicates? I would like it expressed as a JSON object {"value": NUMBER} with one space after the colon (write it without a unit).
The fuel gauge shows {"value": 0.125}
